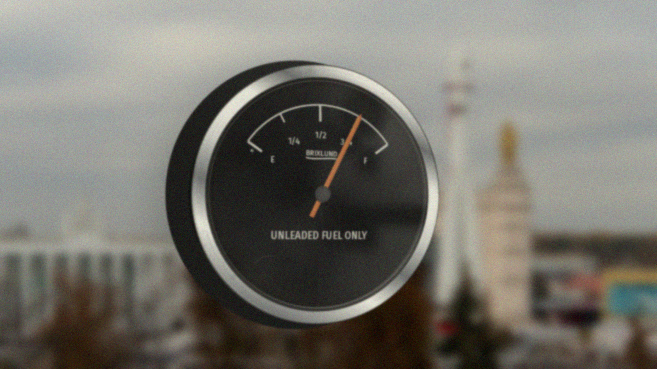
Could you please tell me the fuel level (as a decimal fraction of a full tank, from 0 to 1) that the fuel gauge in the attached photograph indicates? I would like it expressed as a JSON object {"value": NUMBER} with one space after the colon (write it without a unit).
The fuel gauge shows {"value": 0.75}
